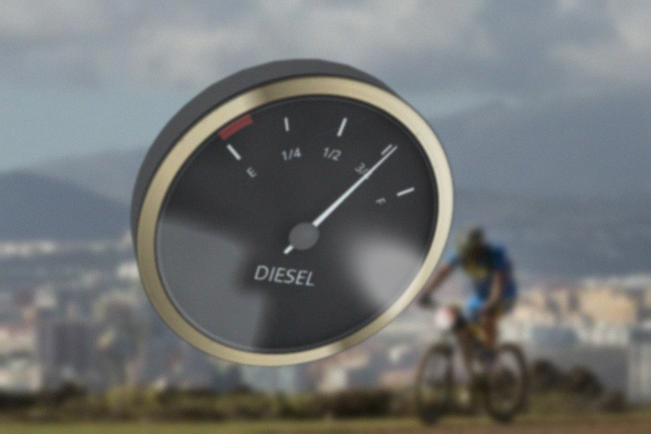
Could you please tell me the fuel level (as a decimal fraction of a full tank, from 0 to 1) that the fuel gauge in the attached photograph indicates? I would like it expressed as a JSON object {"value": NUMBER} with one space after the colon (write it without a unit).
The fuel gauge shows {"value": 0.75}
